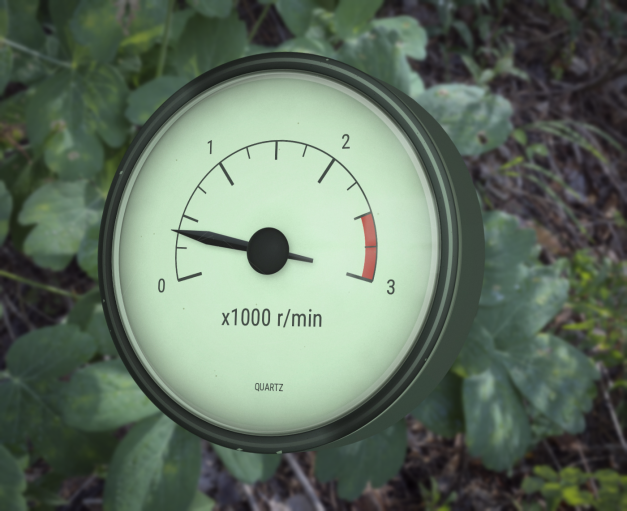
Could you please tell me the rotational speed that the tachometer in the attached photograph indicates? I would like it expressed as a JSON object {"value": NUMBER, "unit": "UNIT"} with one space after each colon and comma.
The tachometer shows {"value": 375, "unit": "rpm"}
